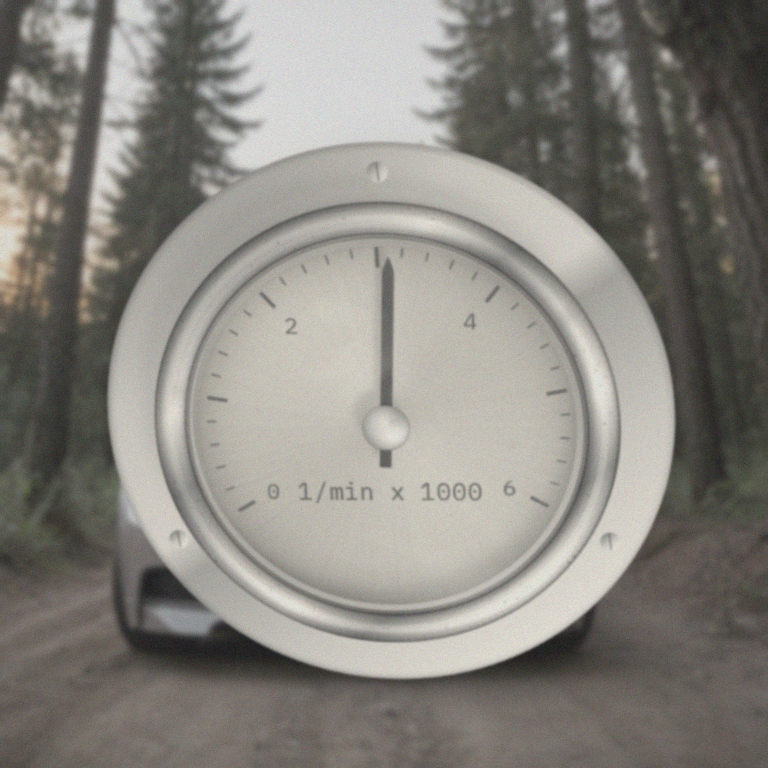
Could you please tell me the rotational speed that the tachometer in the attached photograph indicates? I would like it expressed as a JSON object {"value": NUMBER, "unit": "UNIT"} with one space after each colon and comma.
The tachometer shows {"value": 3100, "unit": "rpm"}
